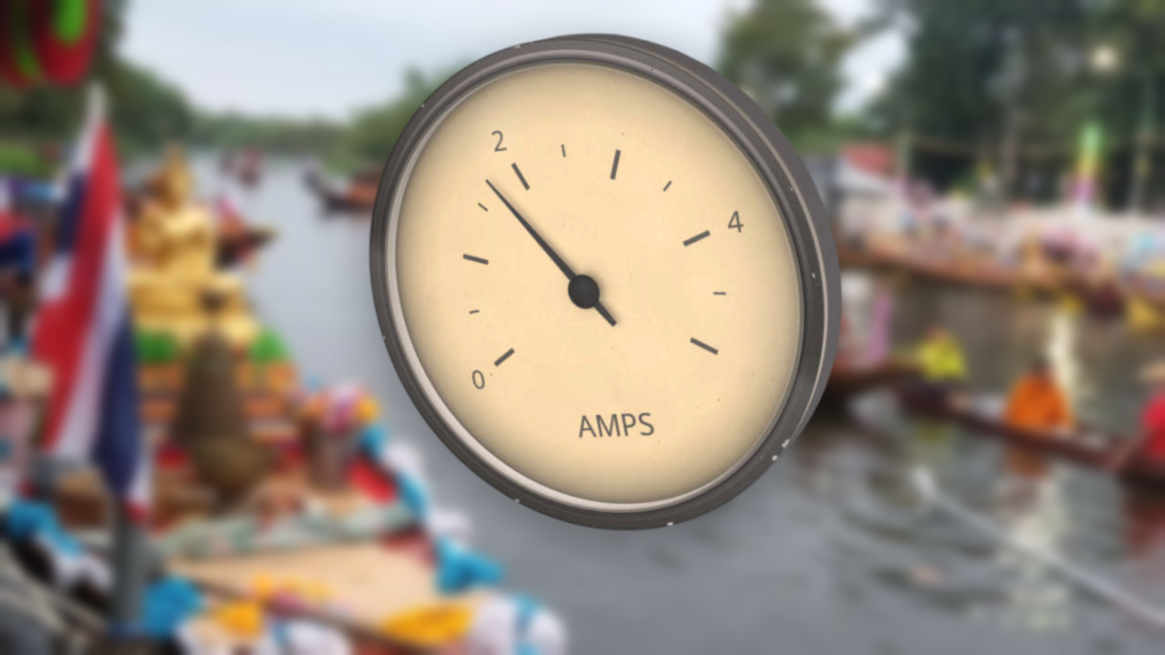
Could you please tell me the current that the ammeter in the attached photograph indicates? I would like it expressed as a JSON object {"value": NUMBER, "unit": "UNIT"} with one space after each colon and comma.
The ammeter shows {"value": 1.75, "unit": "A"}
